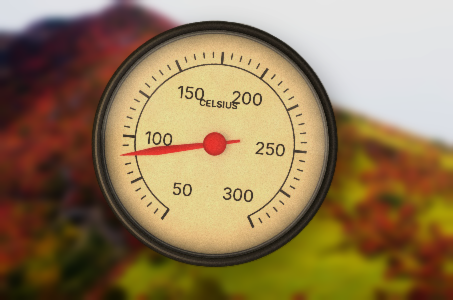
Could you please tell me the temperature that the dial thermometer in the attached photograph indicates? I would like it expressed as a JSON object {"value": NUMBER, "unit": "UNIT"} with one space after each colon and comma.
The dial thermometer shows {"value": 90, "unit": "°C"}
